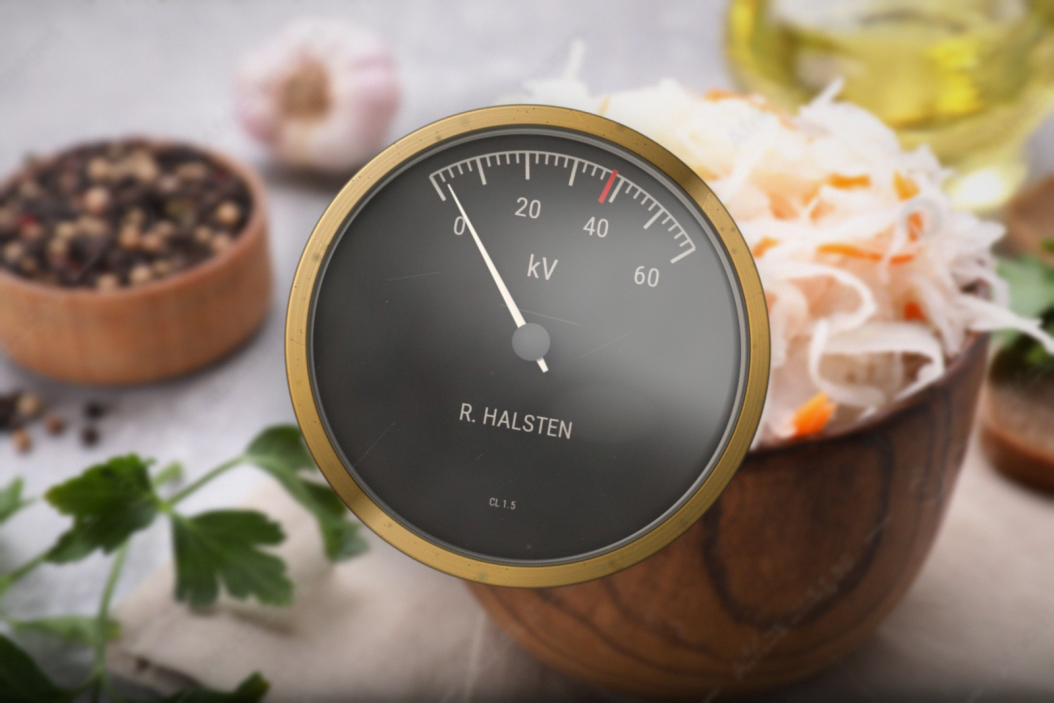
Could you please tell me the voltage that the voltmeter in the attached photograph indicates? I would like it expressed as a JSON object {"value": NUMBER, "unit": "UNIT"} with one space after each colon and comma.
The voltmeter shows {"value": 2, "unit": "kV"}
